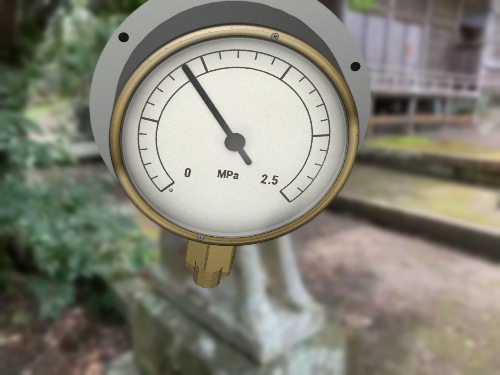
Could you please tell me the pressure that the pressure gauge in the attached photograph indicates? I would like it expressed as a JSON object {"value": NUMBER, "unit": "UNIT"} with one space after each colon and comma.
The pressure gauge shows {"value": 0.9, "unit": "MPa"}
